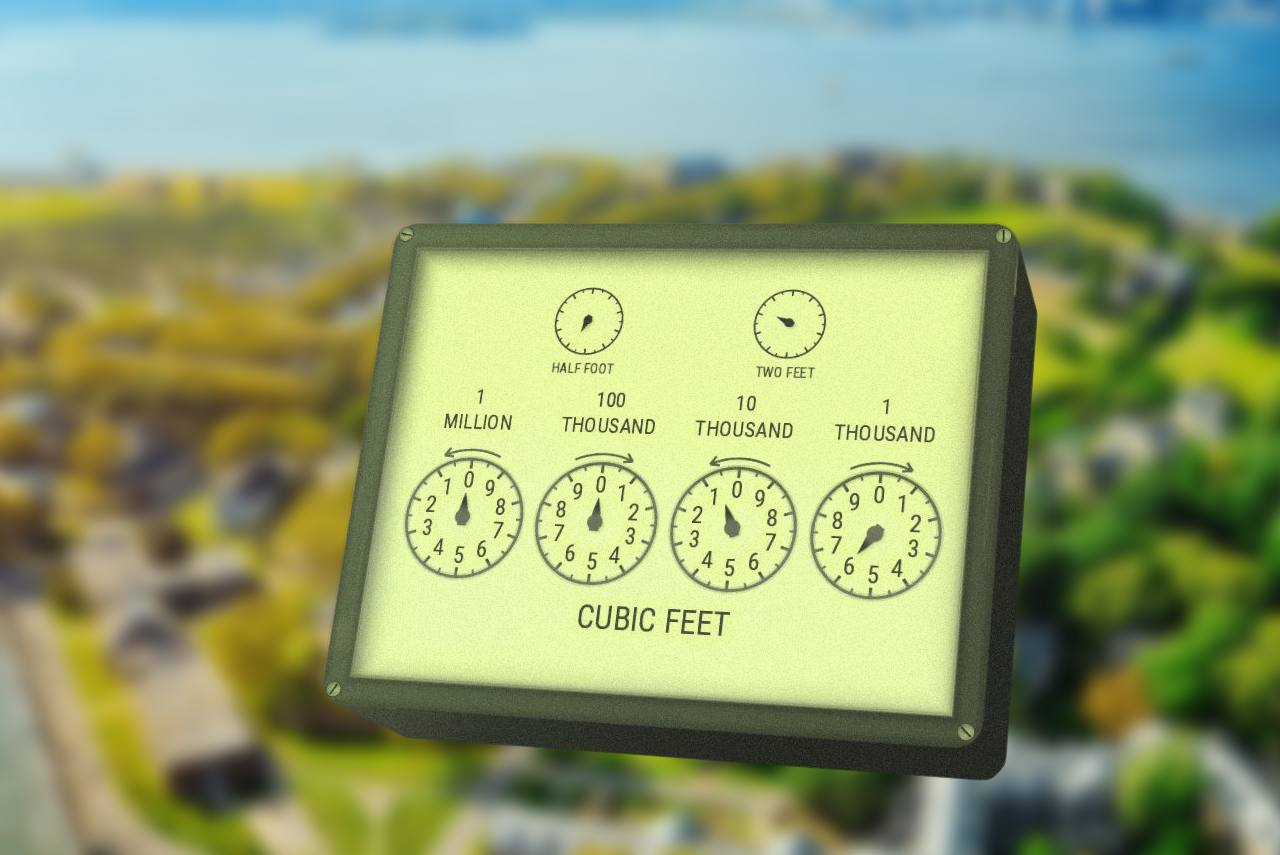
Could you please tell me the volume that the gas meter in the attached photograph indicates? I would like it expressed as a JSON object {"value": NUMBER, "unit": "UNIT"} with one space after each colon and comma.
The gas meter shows {"value": 600, "unit": "ft³"}
